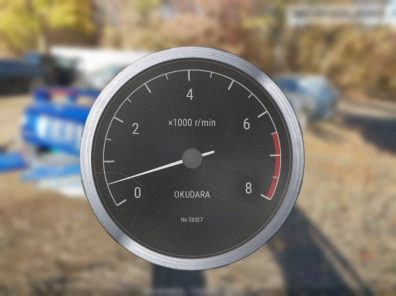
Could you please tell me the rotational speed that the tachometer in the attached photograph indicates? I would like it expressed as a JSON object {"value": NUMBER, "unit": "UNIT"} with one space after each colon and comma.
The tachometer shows {"value": 500, "unit": "rpm"}
